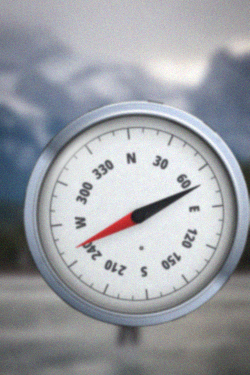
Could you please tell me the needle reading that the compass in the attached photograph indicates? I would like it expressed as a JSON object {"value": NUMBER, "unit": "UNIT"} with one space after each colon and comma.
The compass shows {"value": 250, "unit": "°"}
